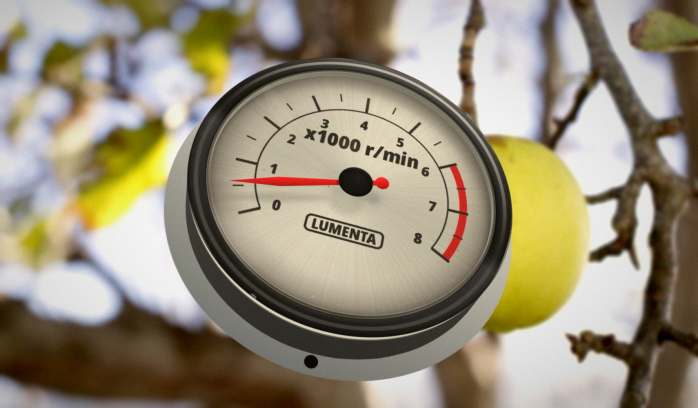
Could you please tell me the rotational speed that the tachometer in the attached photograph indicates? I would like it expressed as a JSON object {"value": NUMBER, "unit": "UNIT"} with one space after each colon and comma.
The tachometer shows {"value": 500, "unit": "rpm"}
